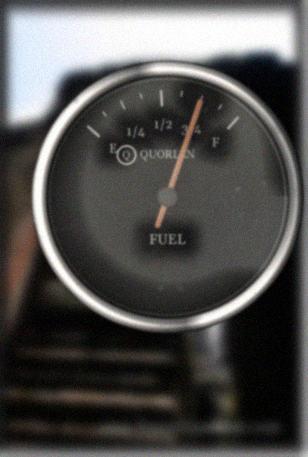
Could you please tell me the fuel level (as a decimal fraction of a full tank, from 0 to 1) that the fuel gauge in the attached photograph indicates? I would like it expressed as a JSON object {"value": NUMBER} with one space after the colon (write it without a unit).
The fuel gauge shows {"value": 0.75}
